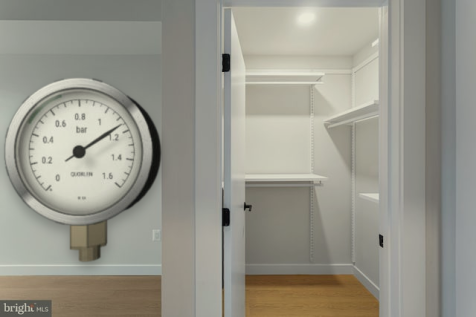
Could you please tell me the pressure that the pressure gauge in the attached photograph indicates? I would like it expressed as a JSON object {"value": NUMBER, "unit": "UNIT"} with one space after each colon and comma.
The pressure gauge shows {"value": 1.15, "unit": "bar"}
